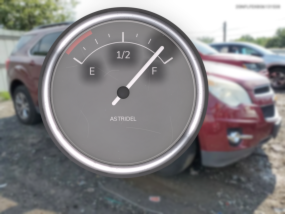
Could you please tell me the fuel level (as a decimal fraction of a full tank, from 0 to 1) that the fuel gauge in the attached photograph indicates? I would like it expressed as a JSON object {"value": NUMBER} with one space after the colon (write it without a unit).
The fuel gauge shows {"value": 0.875}
